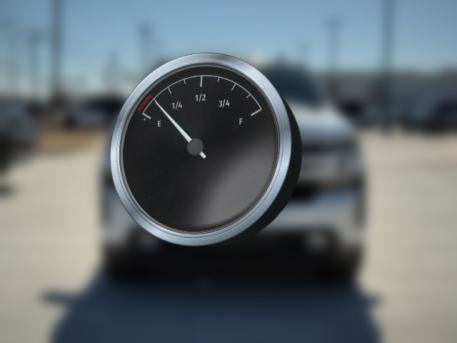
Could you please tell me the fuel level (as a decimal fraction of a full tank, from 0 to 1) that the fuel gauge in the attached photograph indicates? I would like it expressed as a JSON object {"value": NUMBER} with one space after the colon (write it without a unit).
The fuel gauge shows {"value": 0.125}
